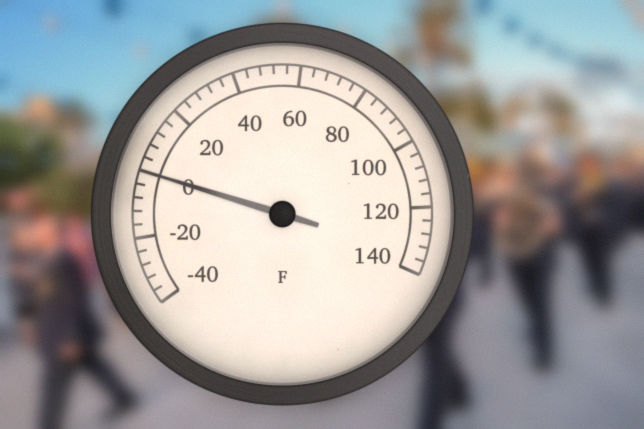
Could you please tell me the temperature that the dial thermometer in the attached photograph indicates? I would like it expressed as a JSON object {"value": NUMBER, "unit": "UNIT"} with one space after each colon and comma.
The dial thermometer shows {"value": 0, "unit": "°F"}
